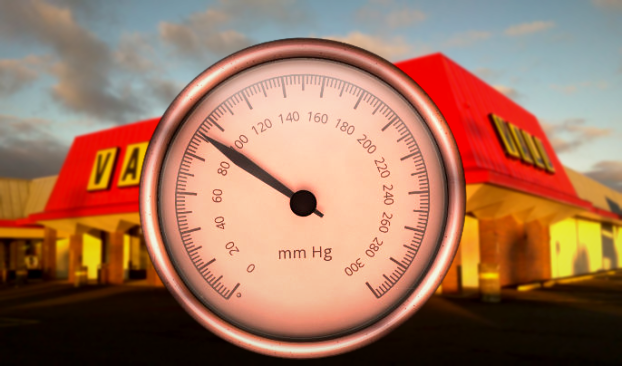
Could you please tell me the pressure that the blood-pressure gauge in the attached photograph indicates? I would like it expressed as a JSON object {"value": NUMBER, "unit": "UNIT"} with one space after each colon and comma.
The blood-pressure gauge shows {"value": 92, "unit": "mmHg"}
